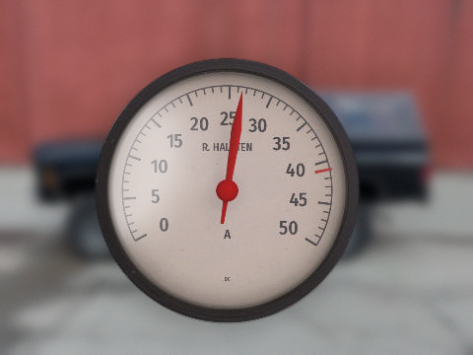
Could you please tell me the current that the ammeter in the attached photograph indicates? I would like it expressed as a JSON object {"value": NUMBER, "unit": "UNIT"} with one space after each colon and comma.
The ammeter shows {"value": 26.5, "unit": "A"}
